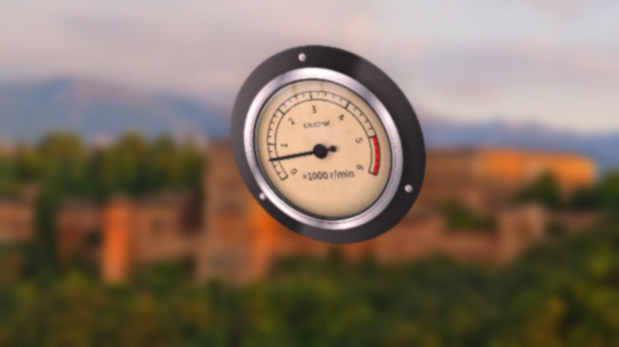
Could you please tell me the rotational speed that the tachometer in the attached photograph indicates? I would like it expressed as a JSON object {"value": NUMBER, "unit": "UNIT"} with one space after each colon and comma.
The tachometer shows {"value": 600, "unit": "rpm"}
